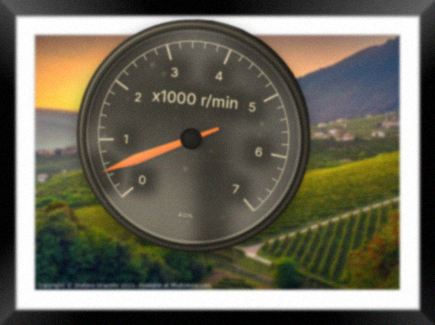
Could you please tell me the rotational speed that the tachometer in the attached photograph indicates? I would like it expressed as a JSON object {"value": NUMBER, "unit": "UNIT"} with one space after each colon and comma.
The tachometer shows {"value": 500, "unit": "rpm"}
